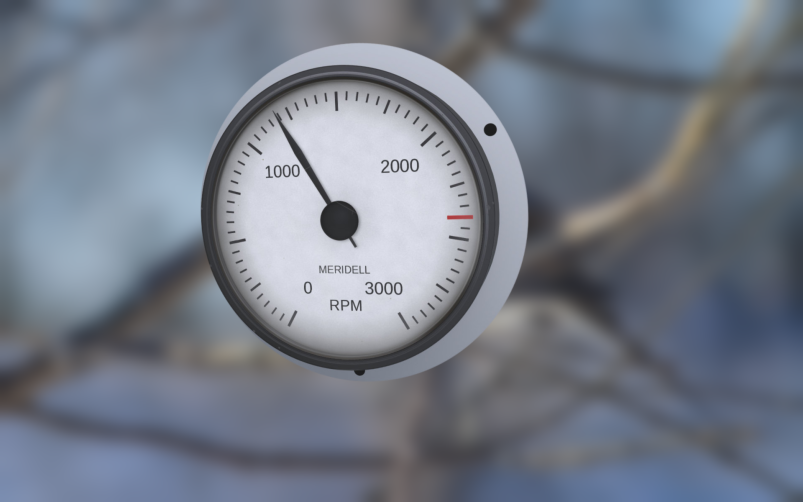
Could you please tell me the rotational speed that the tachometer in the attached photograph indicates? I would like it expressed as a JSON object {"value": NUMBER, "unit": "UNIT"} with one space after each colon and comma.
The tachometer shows {"value": 1200, "unit": "rpm"}
